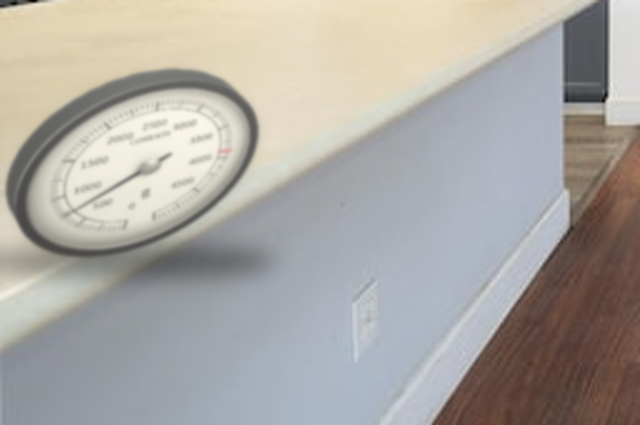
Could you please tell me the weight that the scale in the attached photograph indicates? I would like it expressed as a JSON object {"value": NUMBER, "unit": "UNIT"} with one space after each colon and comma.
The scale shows {"value": 750, "unit": "g"}
